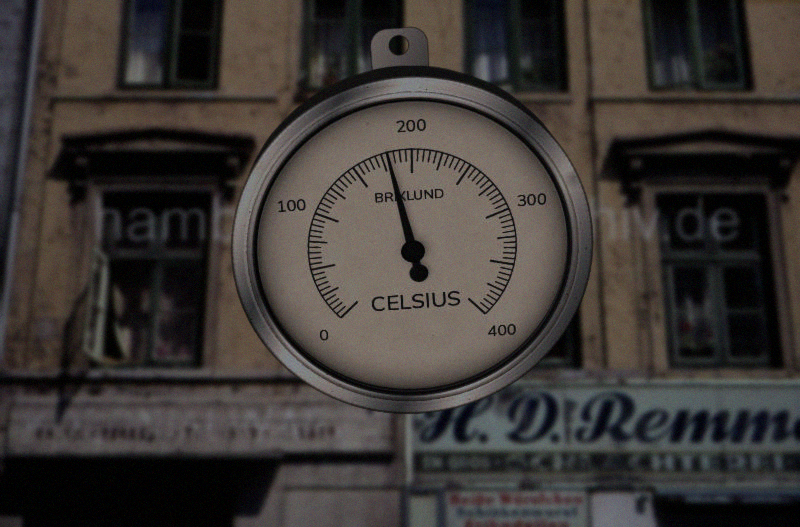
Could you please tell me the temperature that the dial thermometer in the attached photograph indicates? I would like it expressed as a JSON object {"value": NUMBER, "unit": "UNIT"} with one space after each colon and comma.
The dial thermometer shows {"value": 180, "unit": "°C"}
